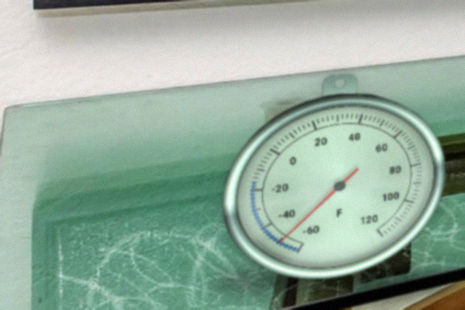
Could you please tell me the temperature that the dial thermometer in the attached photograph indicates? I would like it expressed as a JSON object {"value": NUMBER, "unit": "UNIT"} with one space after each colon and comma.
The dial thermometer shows {"value": -50, "unit": "°F"}
